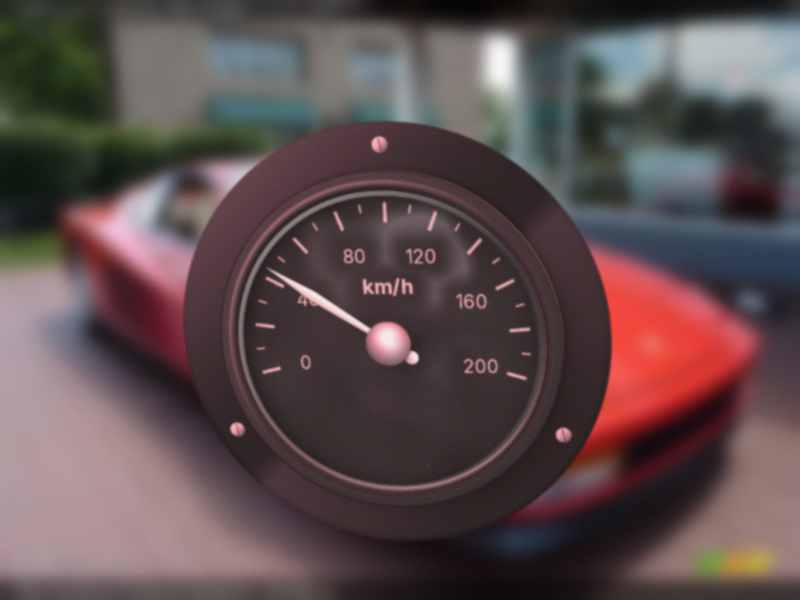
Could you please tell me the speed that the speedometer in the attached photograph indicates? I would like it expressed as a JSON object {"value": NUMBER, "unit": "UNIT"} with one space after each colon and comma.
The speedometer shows {"value": 45, "unit": "km/h"}
